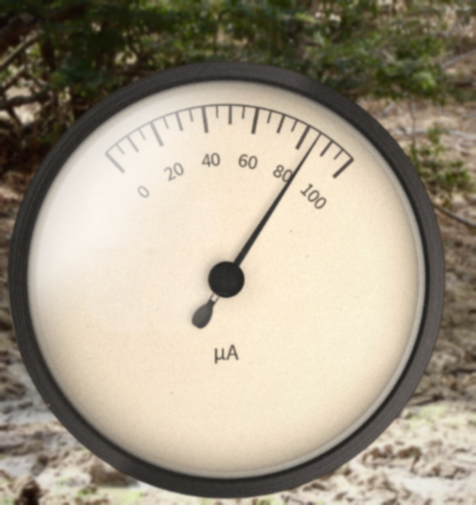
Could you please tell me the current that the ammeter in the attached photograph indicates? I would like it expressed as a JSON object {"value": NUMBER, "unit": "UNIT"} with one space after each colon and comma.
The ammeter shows {"value": 85, "unit": "µA"}
